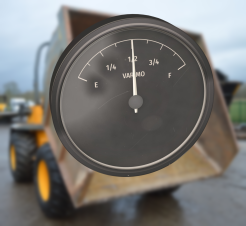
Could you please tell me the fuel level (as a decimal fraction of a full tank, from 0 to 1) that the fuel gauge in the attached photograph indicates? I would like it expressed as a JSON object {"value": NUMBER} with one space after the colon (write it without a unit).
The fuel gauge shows {"value": 0.5}
